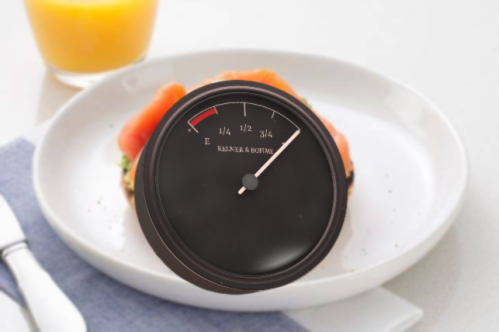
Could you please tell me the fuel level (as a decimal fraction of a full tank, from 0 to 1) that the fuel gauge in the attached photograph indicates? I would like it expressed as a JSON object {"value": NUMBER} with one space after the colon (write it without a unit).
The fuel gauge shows {"value": 1}
